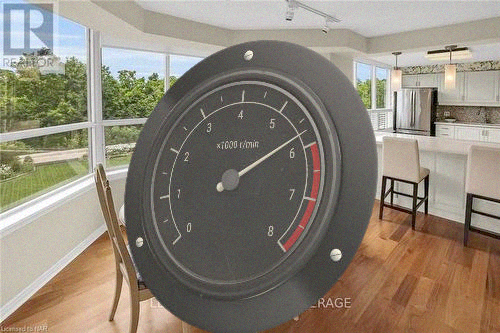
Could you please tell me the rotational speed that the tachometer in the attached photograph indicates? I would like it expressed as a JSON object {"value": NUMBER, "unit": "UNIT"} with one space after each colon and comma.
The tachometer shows {"value": 5750, "unit": "rpm"}
